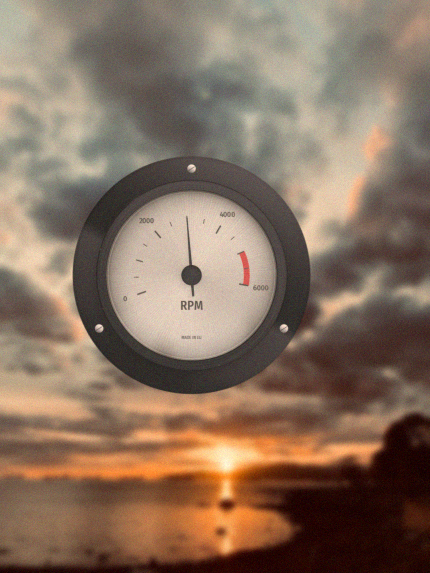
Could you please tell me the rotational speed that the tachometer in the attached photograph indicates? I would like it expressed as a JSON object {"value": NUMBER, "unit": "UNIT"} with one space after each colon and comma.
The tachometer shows {"value": 3000, "unit": "rpm"}
